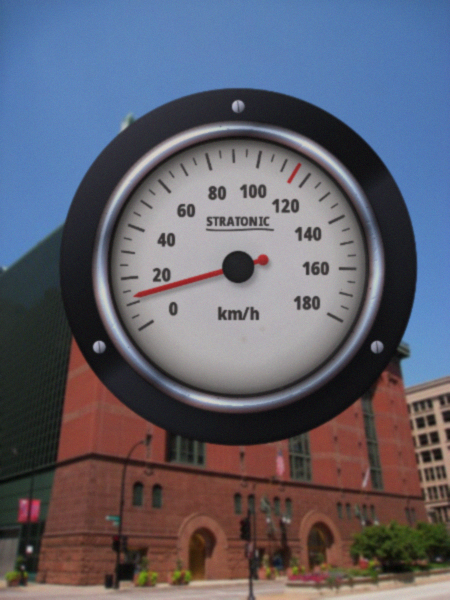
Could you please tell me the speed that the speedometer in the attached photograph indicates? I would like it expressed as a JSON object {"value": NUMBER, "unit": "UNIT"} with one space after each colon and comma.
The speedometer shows {"value": 12.5, "unit": "km/h"}
